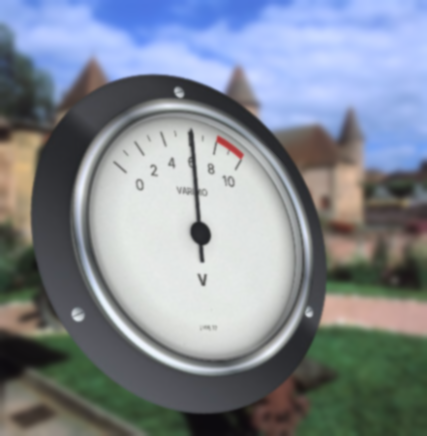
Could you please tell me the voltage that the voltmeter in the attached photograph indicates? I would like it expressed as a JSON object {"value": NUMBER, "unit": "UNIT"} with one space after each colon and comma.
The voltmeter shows {"value": 6, "unit": "V"}
